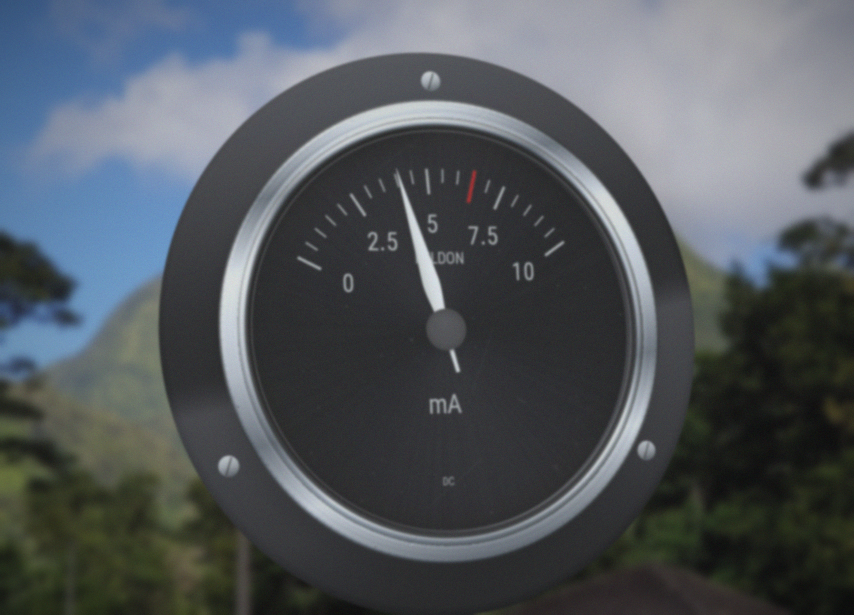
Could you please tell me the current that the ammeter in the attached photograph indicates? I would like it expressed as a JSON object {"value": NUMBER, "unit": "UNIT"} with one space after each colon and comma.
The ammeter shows {"value": 4, "unit": "mA"}
